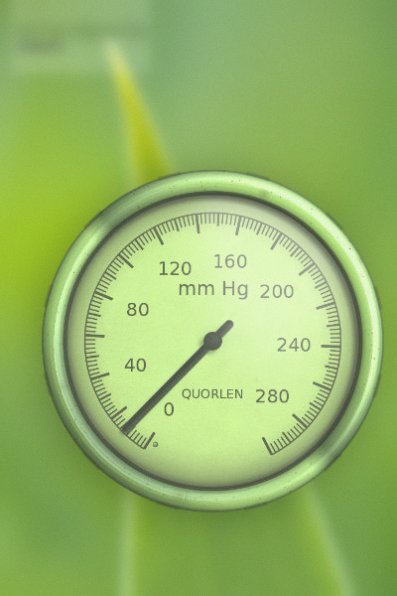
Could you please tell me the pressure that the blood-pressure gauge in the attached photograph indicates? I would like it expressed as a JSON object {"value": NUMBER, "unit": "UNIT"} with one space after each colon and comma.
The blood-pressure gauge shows {"value": 12, "unit": "mmHg"}
